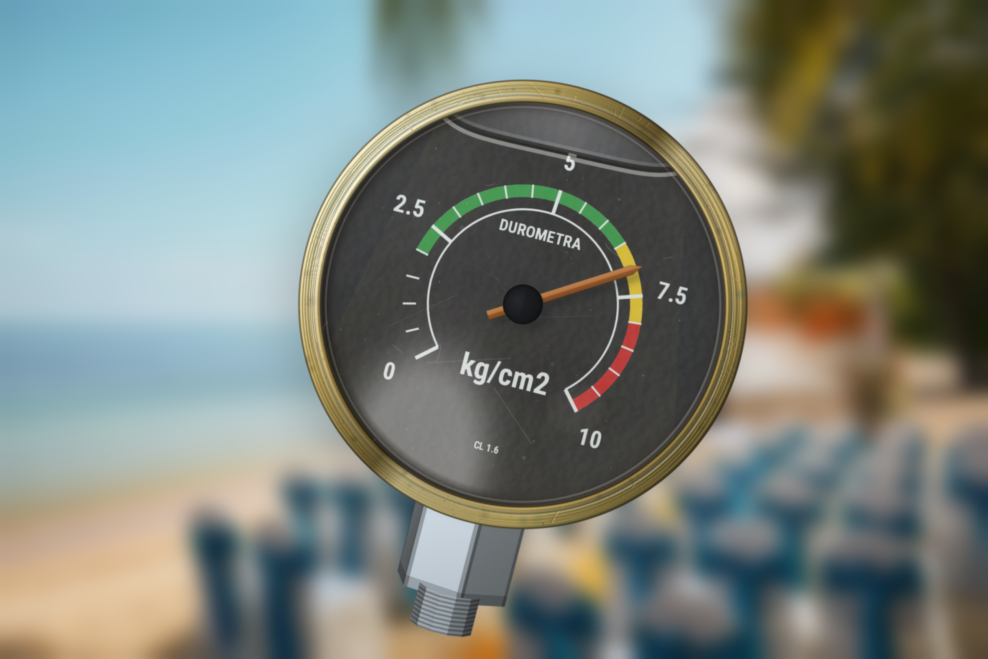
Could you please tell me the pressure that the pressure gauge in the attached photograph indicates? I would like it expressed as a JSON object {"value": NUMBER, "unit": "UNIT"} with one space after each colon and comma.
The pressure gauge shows {"value": 7, "unit": "kg/cm²"}
